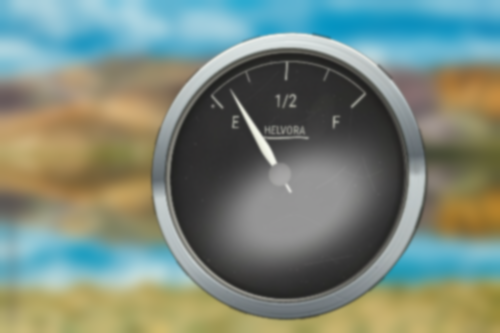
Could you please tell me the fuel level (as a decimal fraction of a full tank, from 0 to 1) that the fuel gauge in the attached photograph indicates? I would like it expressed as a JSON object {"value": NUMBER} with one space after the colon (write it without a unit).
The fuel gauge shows {"value": 0.125}
